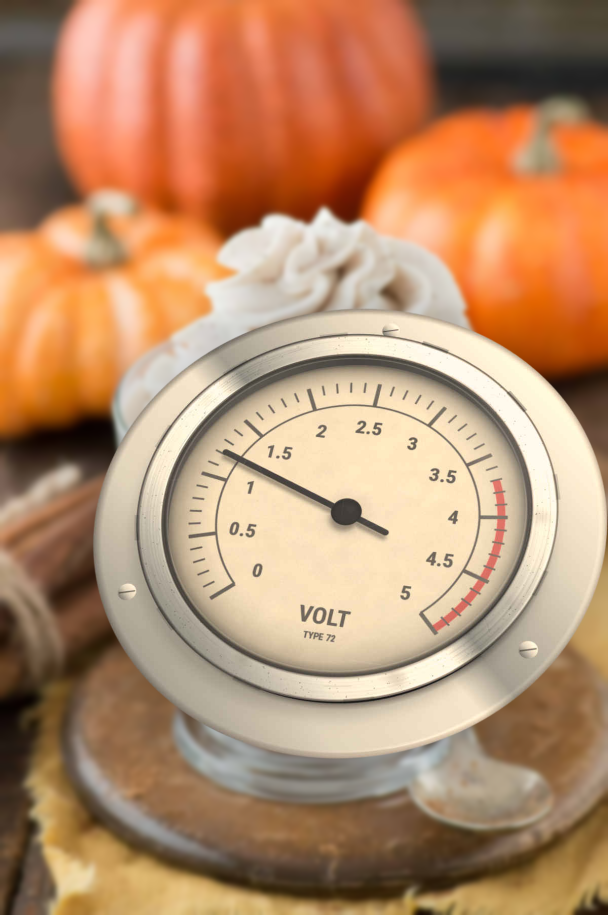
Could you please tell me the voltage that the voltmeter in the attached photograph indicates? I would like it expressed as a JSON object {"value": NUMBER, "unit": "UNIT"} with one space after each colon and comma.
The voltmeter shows {"value": 1.2, "unit": "V"}
